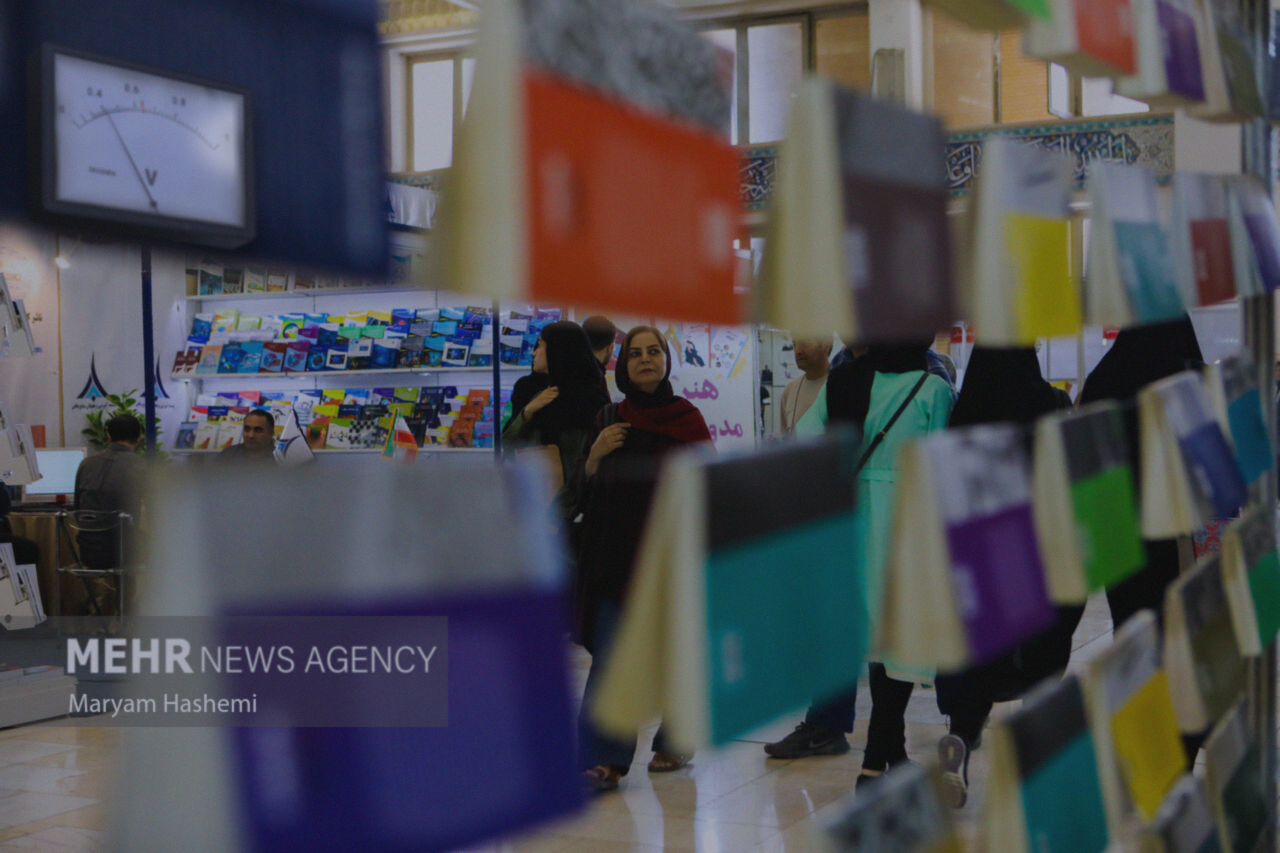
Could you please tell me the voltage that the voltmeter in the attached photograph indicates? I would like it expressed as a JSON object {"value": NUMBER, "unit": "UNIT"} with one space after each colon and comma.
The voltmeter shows {"value": 0.4, "unit": "V"}
